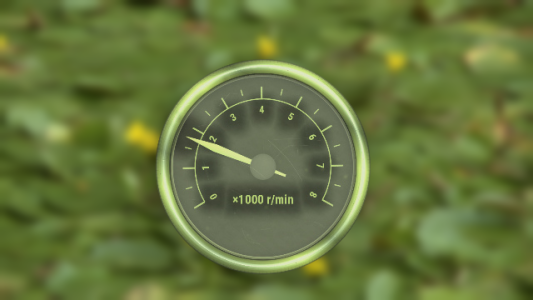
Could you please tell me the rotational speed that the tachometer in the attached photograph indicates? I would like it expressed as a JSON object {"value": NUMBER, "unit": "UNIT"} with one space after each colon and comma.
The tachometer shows {"value": 1750, "unit": "rpm"}
